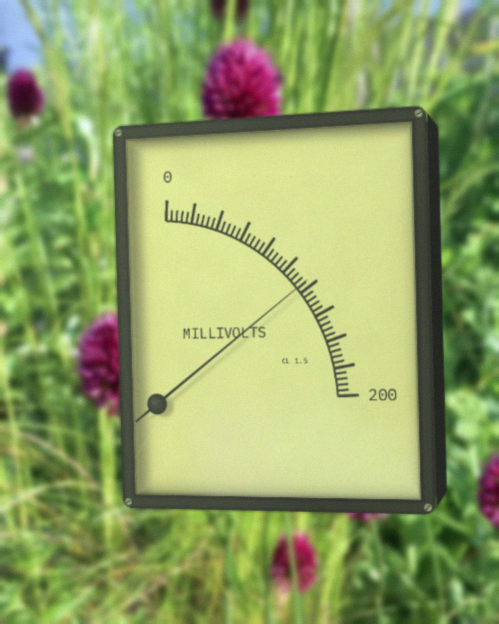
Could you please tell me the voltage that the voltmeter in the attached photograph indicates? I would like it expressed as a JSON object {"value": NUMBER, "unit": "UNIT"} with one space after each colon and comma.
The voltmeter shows {"value": 116, "unit": "mV"}
